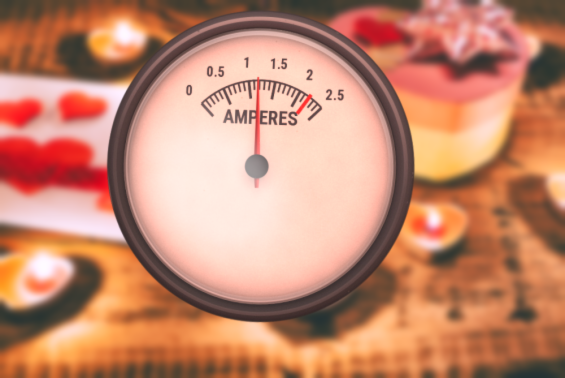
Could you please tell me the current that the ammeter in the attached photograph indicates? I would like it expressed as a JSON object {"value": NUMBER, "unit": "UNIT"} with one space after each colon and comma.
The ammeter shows {"value": 1.2, "unit": "A"}
